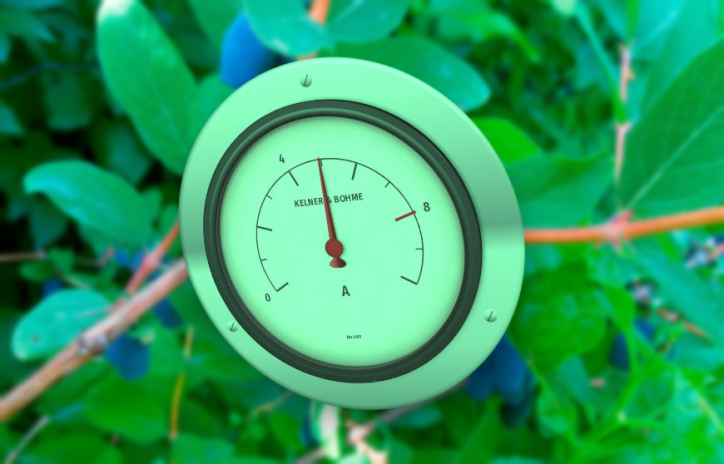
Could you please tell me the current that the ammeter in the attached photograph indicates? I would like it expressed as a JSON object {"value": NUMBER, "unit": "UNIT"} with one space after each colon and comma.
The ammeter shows {"value": 5, "unit": "A"}
